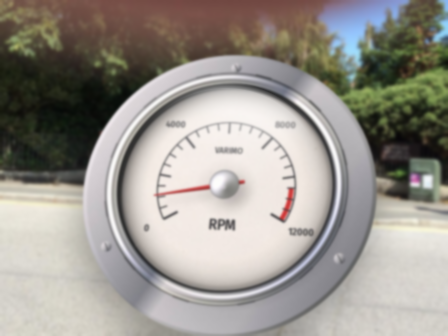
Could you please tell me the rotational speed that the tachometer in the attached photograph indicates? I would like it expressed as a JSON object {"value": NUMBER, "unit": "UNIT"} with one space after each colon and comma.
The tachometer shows {"value": 1000, "unit": "rpm"}
